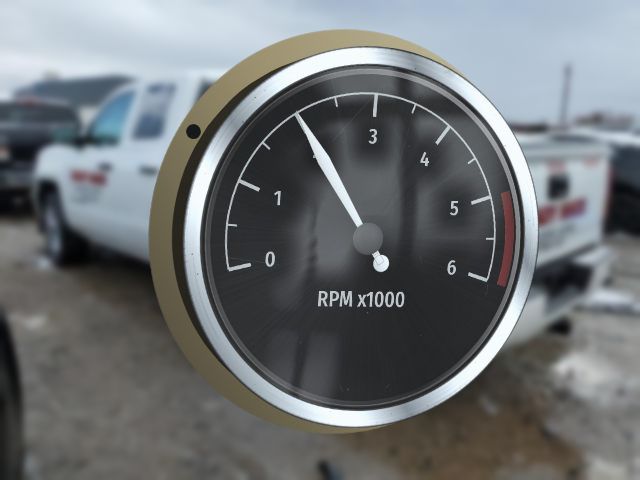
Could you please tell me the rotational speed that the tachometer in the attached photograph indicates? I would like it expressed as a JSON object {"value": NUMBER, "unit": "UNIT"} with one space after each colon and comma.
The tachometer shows {"value": 2000, "unit": "rpm"}
